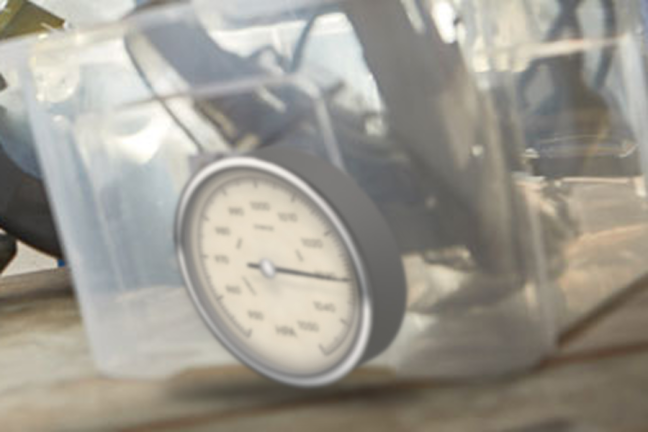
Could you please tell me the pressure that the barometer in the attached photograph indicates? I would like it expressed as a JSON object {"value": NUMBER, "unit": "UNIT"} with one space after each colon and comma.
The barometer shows {"value": 1030, "unit": "hPa"}
